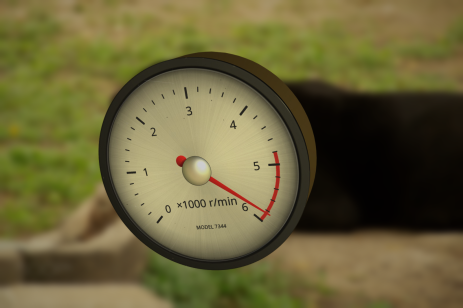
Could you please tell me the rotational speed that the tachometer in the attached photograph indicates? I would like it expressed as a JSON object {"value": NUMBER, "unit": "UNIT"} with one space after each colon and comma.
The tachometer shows {"value": 5800, "unit": "rpm"}
